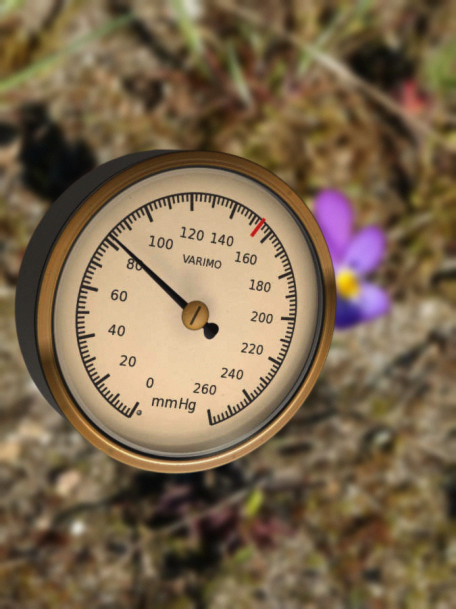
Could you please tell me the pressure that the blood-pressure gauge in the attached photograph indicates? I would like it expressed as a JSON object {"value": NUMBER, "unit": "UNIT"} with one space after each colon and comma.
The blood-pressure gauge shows {"value": 82, "unit": "mmHg"}
